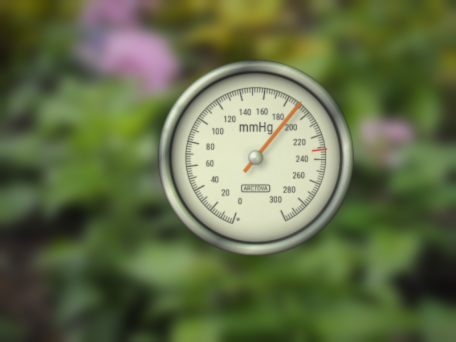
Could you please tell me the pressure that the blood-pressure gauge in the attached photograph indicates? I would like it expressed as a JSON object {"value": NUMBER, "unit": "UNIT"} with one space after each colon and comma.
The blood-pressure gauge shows {"value": 190, "unit": "mmHg"}
